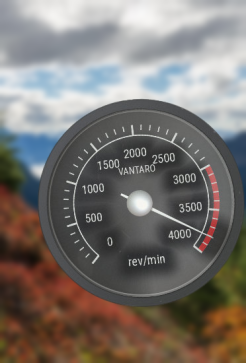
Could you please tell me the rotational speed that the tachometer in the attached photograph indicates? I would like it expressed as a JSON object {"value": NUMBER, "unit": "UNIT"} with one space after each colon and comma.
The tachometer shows {"value": 3800, "unit": "rpm"}
